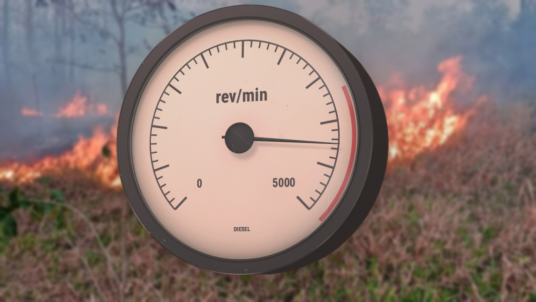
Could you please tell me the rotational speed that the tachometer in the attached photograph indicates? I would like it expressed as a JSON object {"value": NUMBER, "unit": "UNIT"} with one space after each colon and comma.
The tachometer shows {"value": 4250, "unit": "rpm"}
